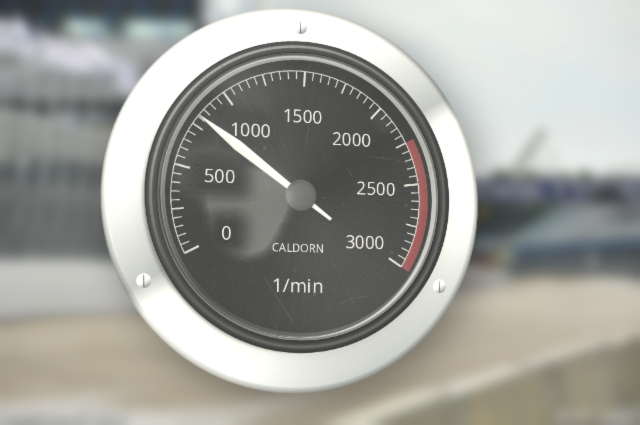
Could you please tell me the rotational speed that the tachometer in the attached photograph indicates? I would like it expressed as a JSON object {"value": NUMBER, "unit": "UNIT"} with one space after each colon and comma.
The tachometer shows {"value": 800, "unit": "rpm"}
